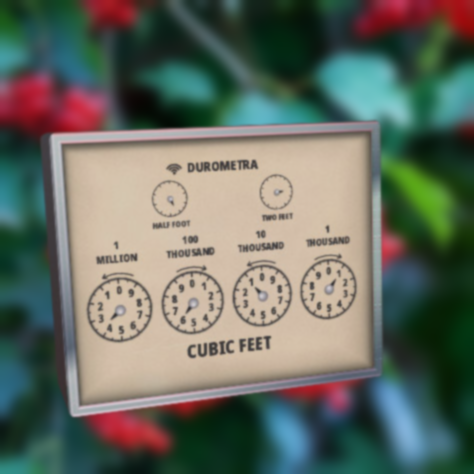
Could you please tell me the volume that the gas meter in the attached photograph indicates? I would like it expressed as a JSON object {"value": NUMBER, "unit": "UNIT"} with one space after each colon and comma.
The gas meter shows {"value": 361100, "unit": "ft³"}
